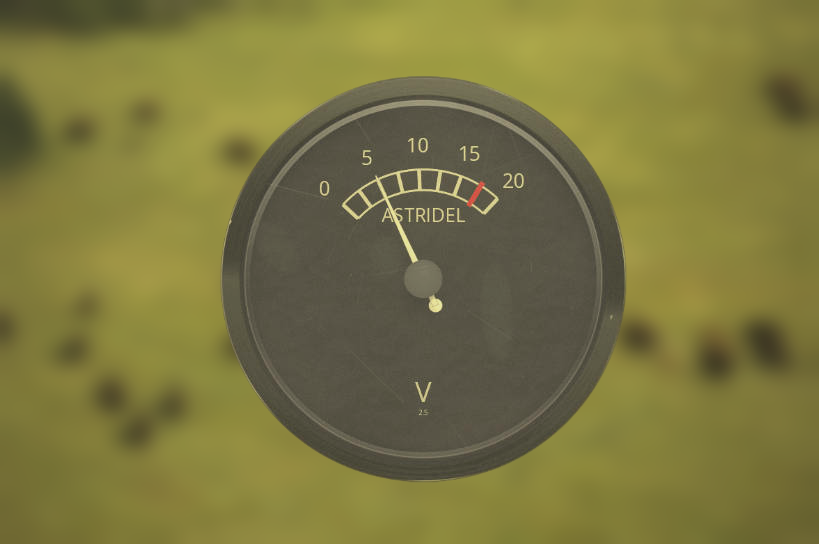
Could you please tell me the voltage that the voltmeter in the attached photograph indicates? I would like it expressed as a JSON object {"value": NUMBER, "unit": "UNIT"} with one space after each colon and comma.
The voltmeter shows {"value": 5, "unit": "V"}
